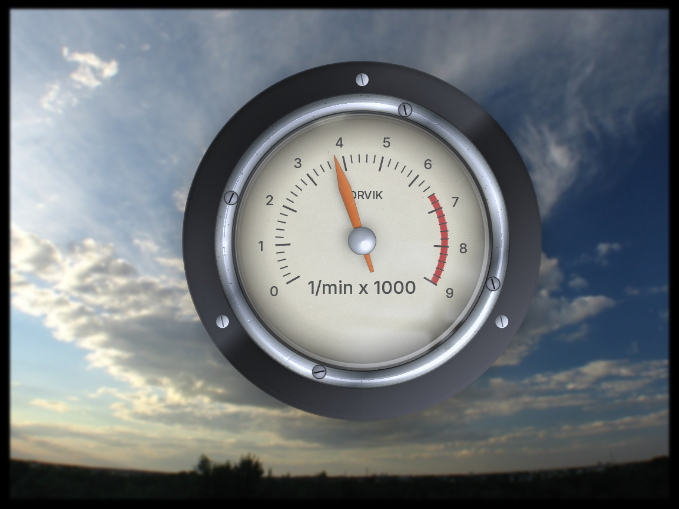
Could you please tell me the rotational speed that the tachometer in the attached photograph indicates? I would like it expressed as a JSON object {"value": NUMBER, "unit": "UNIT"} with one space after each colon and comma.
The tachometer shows {"value": 3800, "unit": "rpm"}
